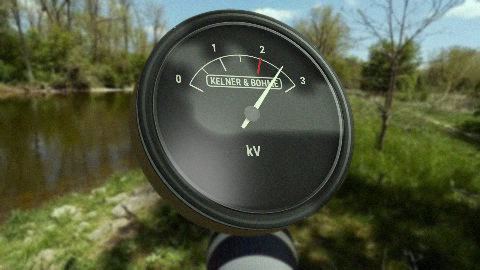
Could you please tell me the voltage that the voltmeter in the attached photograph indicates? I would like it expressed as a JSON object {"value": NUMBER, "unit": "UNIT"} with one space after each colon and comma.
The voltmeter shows {"value": 2.5, "unit": "kV"}
